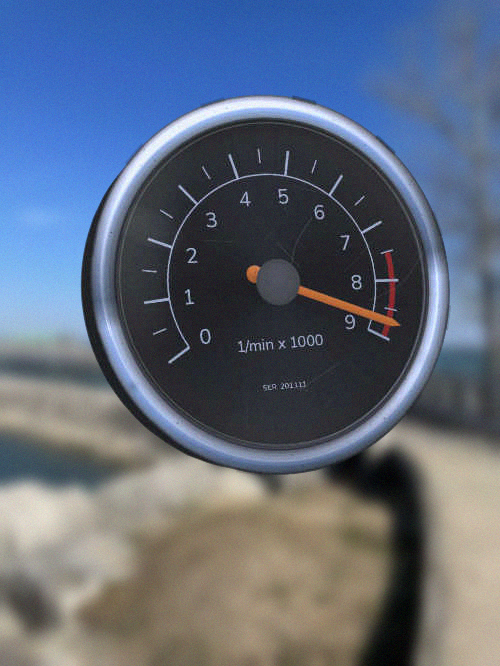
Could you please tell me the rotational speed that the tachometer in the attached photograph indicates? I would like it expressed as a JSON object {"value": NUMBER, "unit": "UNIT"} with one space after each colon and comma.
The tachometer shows {"value": 8750, "unit": "rpm"}
